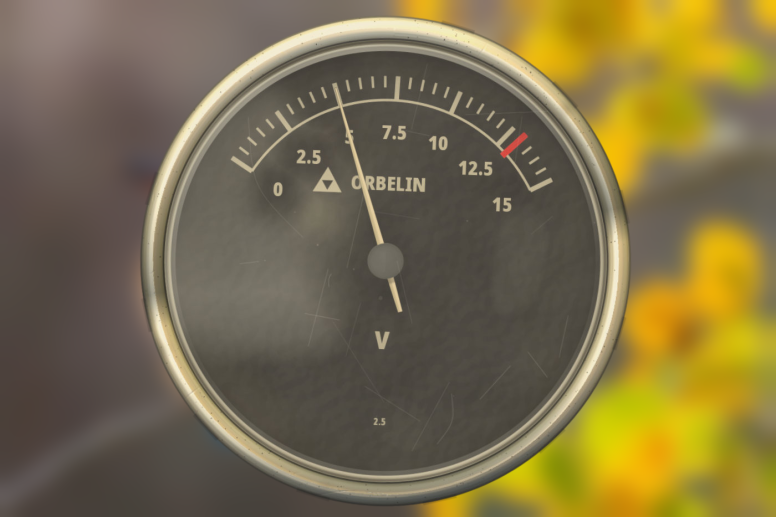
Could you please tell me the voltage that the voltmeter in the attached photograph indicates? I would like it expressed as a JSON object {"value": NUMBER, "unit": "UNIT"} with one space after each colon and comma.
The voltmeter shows {"value": 5, "unit": "V"}
